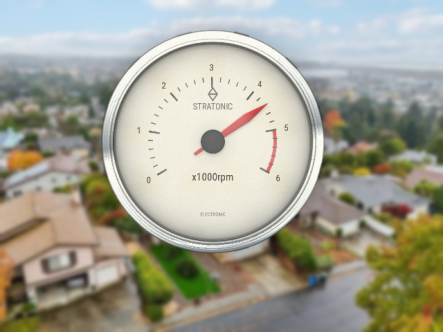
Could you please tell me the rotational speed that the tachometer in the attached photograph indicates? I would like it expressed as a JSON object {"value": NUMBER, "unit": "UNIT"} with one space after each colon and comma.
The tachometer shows {"value": 4400, "unit": "rpm"}
